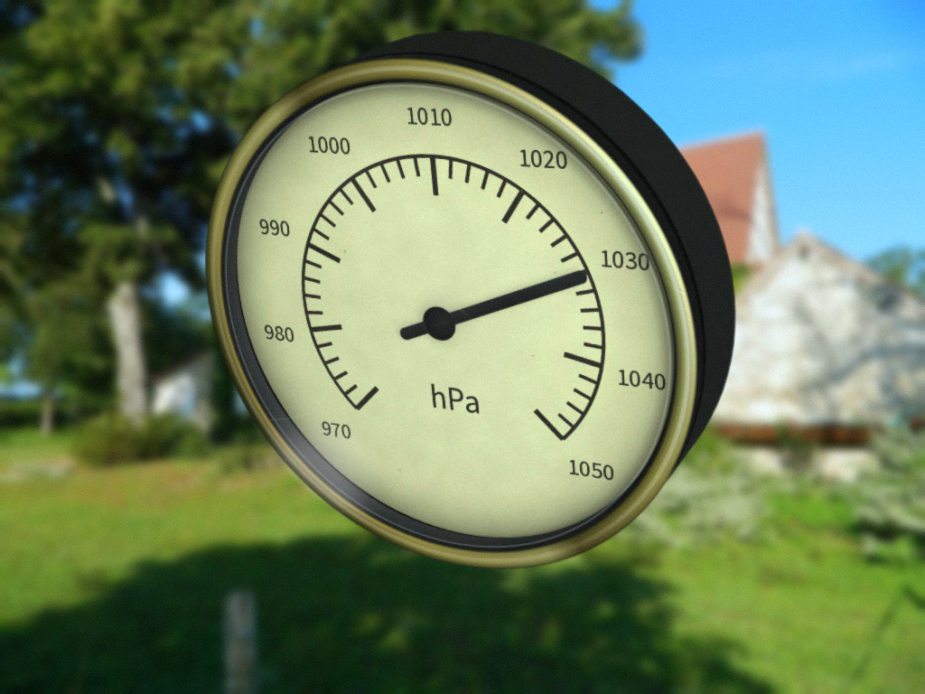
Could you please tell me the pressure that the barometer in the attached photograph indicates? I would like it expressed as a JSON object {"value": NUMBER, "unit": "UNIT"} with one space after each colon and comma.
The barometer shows {"value": 1030, "unit": "hPa"}
